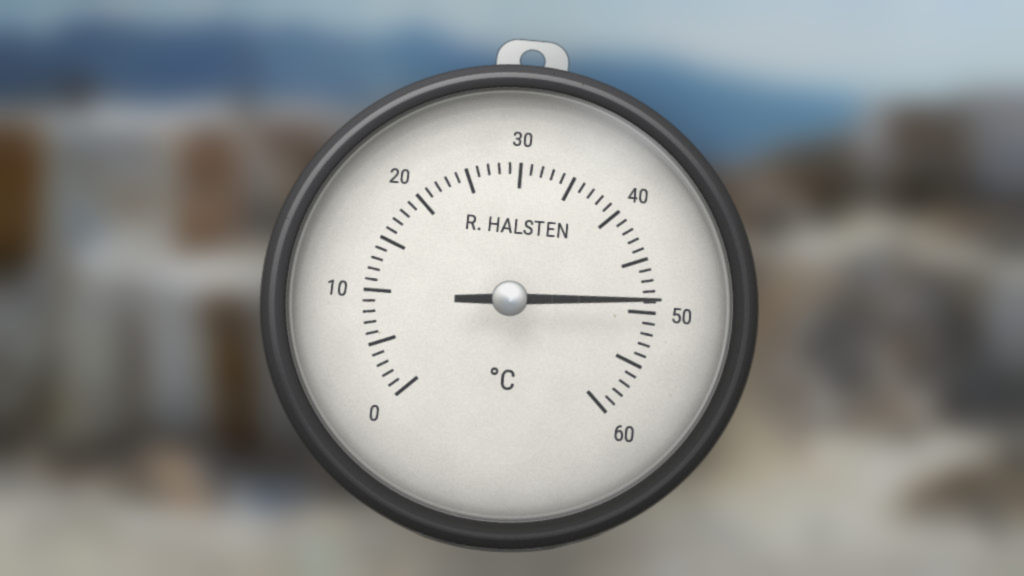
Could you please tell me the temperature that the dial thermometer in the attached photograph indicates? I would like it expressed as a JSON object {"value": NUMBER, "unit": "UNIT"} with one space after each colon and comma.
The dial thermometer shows {"value": 49, "unit": "°C"}
